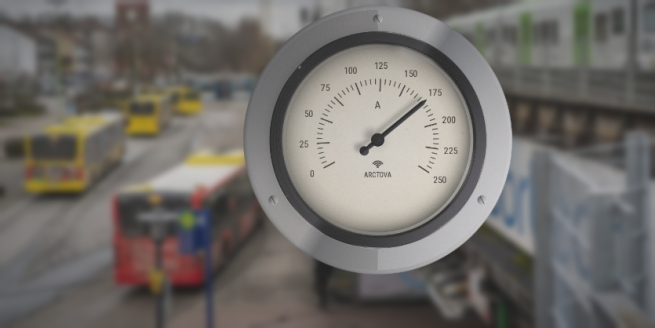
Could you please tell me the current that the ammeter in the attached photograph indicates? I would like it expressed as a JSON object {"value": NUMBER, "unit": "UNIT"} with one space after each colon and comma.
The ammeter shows {"value": 175, "unit": "A"}
